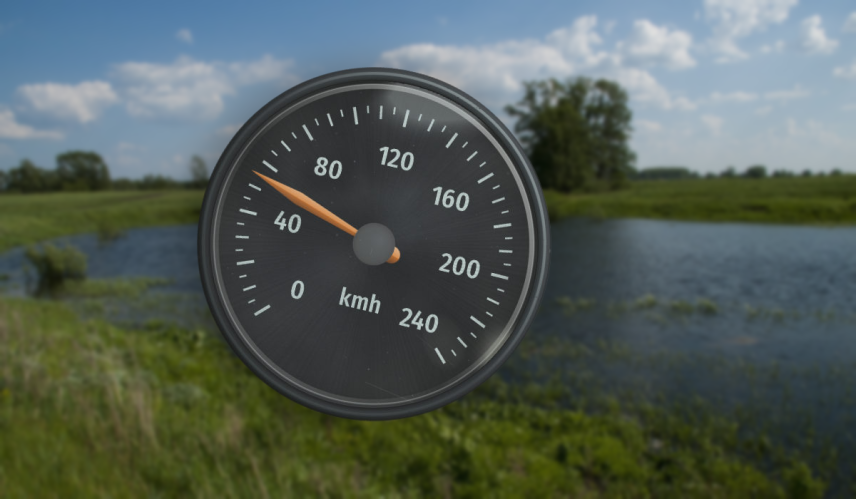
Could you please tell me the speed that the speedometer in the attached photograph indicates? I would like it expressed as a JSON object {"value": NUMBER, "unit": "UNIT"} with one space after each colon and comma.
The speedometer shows {"value": 55, "unit": "km/h"}
